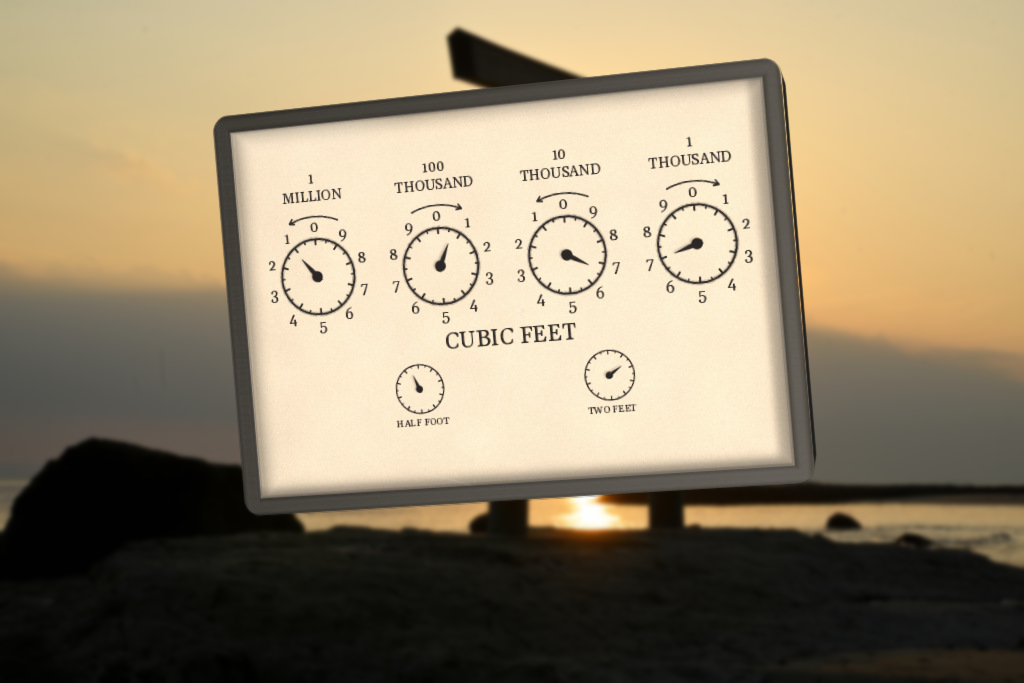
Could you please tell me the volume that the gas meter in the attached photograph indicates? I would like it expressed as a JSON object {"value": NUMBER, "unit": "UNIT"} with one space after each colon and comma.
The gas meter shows {"value": 106700, "unit": "ft³"}
